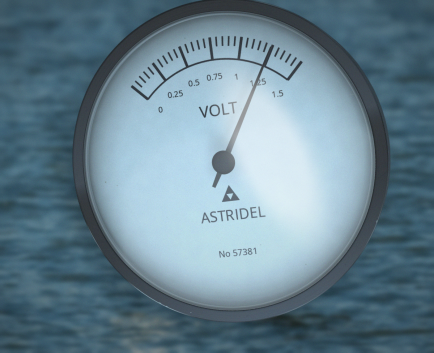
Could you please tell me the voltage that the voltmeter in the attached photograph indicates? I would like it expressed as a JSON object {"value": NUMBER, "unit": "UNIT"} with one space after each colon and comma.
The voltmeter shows {"value": 1.25, "unit": "V"}
